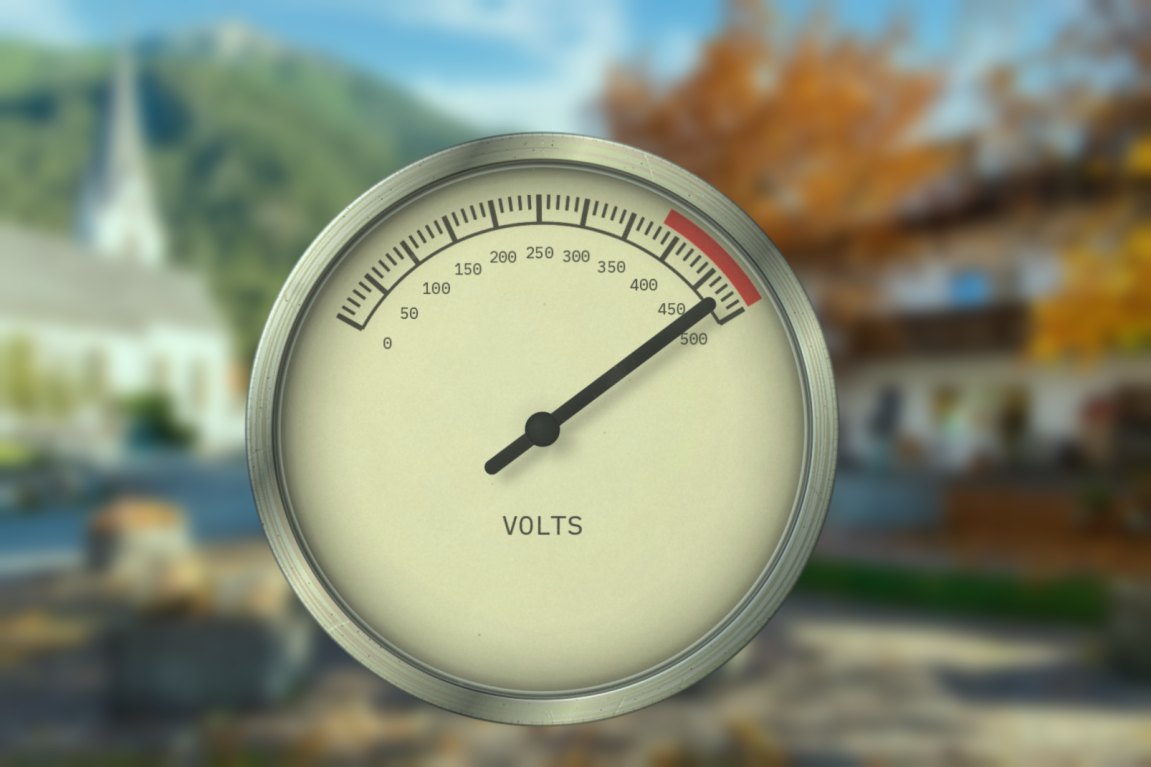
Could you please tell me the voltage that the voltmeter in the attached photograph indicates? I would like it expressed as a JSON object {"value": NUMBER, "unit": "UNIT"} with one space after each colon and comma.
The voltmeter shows {"value": 475, "unit": "V"}
